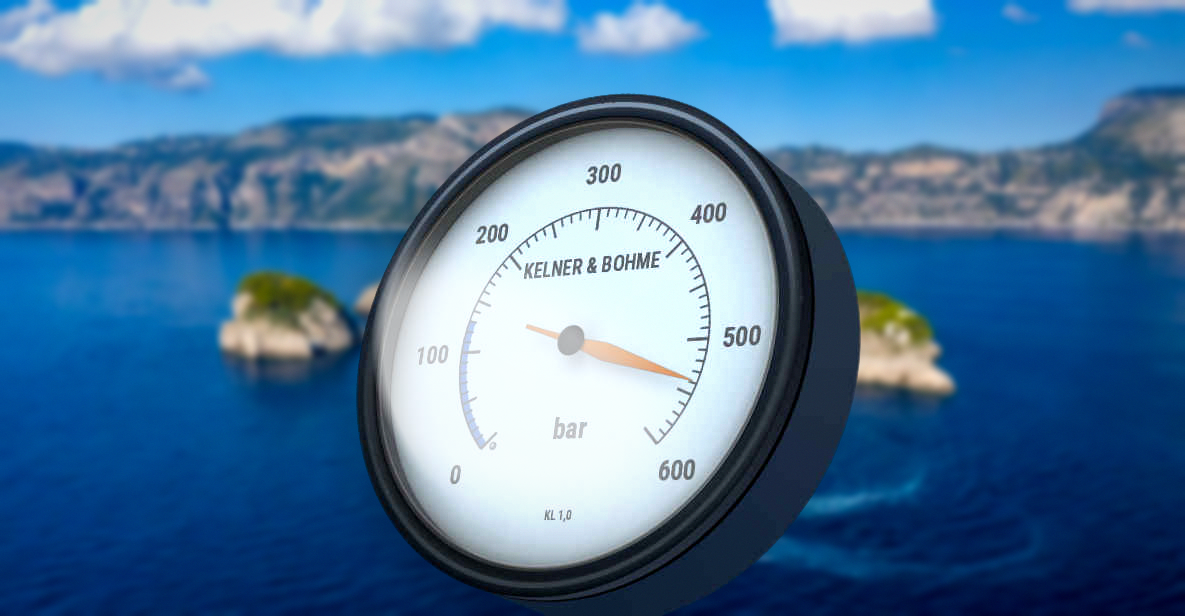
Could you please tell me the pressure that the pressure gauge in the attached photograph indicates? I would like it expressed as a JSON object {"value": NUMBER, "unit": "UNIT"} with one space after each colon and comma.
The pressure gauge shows {"value": 540, "unit": "bar"}
